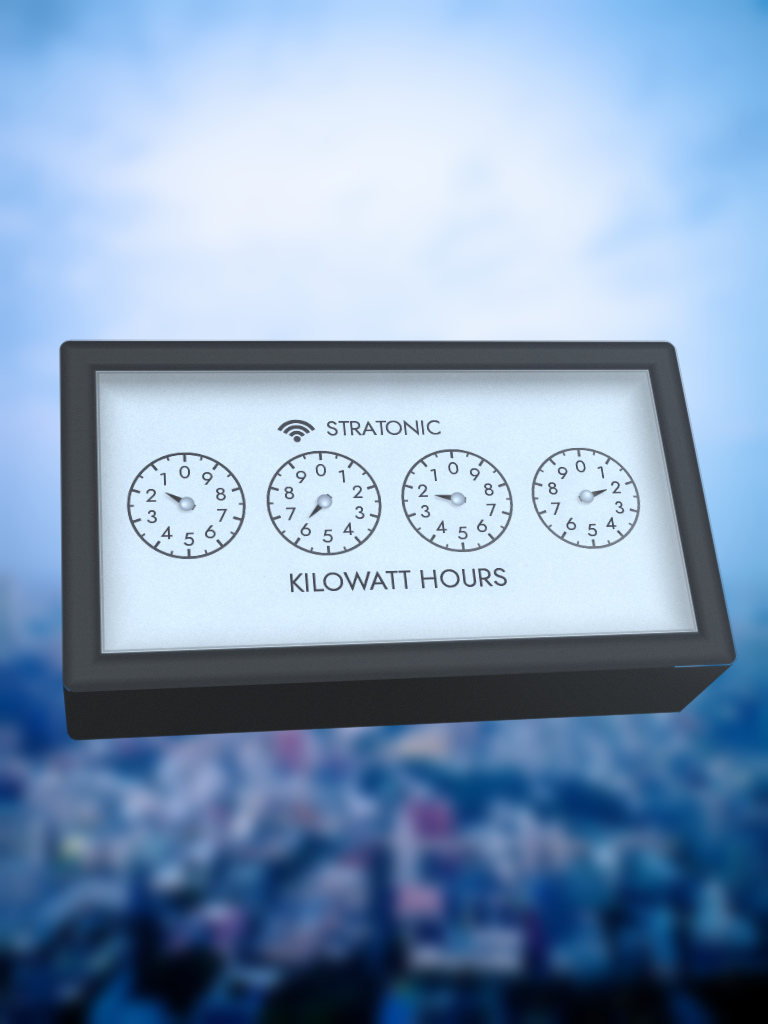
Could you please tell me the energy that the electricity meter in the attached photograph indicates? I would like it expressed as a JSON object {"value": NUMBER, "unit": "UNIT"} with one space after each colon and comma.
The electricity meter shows {"value": 1622, "unit": "kWh"}
